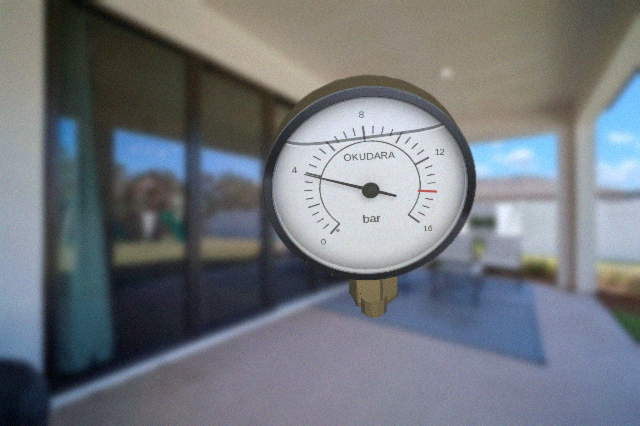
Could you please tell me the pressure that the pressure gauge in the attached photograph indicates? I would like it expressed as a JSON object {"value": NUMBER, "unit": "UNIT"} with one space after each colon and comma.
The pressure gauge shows {"value": 4, "unit": "bar"}
